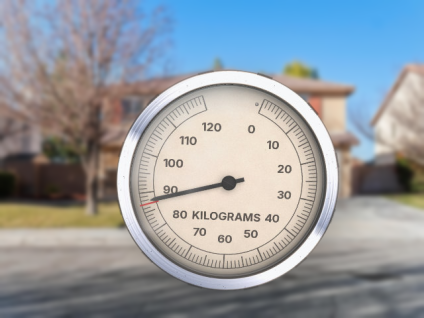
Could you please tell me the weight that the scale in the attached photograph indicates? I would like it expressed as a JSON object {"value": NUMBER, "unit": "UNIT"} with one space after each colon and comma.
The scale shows {"value": 88, "unit": "kg"}
